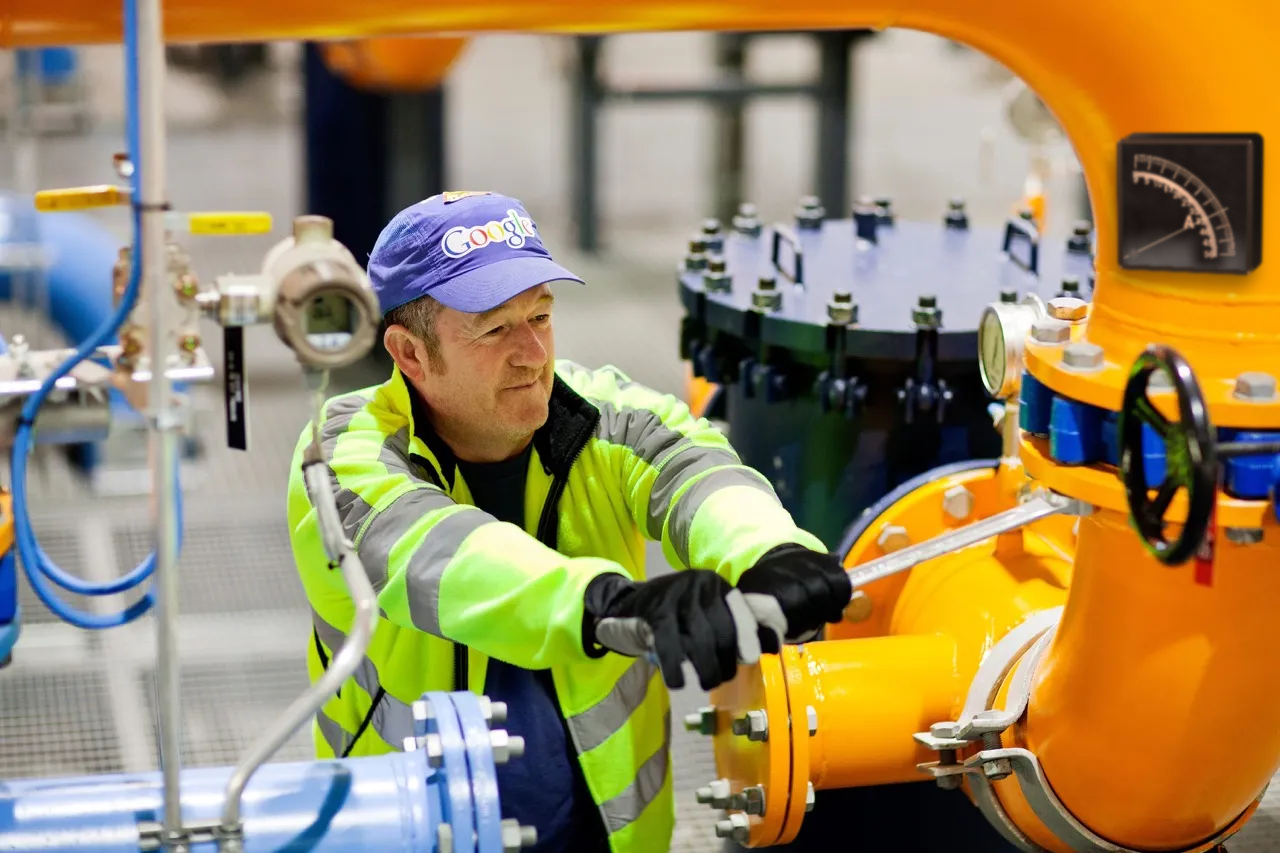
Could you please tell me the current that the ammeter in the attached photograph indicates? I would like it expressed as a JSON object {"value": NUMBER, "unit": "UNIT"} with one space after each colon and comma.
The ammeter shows {"value": 35, "unit": "A"}
